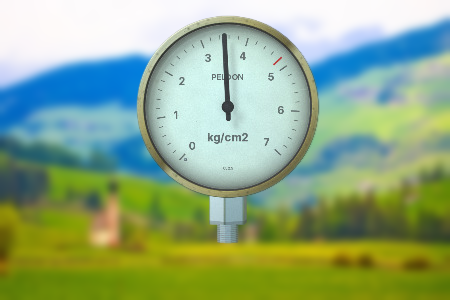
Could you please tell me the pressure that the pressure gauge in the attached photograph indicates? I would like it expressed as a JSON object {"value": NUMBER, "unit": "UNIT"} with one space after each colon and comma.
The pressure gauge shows {"value": 3.5, "unit": "kg/cm²"}
